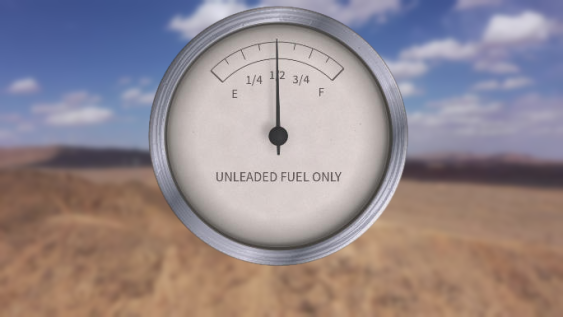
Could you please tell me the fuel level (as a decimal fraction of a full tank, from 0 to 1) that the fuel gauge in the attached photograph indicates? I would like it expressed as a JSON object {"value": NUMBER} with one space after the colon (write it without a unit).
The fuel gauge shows {"value": 0.5}
